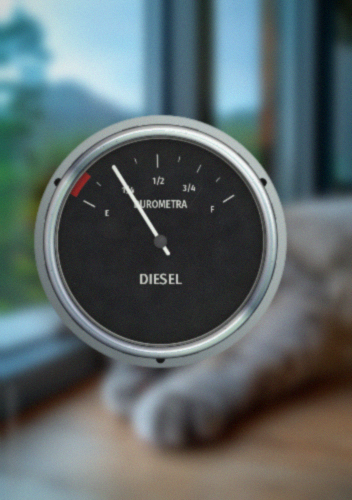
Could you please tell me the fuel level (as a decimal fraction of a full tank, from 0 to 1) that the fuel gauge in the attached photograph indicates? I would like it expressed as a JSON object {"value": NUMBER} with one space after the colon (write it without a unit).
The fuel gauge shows {"value": 0.25}
